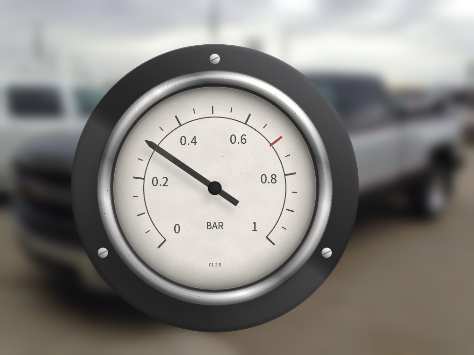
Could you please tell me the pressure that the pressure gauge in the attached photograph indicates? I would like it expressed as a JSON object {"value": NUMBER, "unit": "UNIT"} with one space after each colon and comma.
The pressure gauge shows {"value": 0.3, "unit": "bar"}
